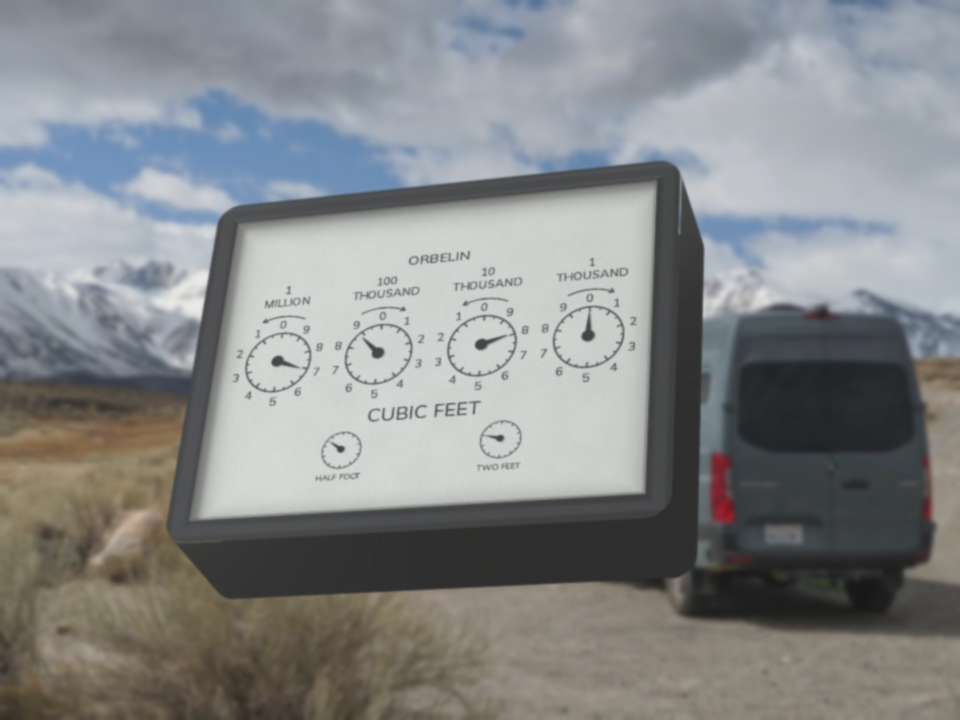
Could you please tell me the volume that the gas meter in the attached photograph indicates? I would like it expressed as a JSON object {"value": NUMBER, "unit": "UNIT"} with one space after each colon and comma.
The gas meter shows {"value": 688000, "unit": "ft³"}
